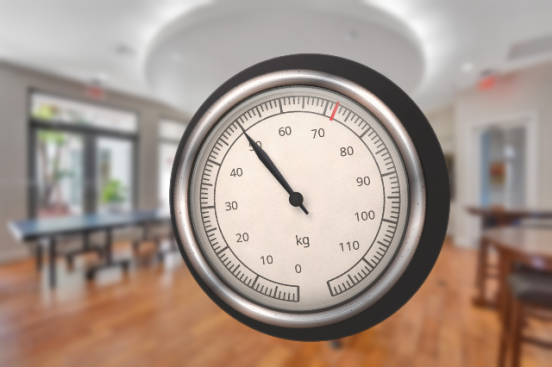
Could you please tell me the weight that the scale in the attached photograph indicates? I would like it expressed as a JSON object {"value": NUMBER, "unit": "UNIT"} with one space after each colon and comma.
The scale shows {"value": 50, "unit": "kg"}
